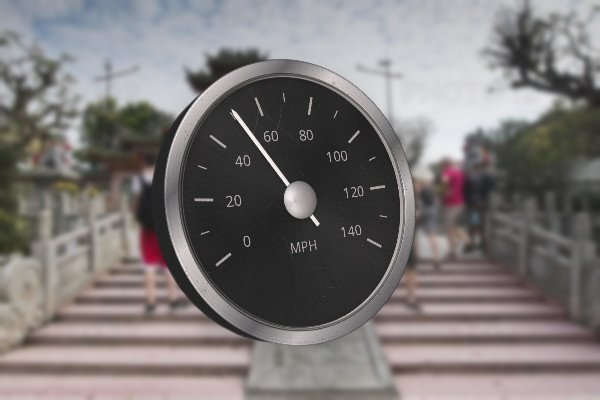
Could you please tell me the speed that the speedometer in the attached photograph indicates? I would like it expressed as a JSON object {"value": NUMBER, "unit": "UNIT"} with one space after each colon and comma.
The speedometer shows {"value": 50, "unit": "mph"}
